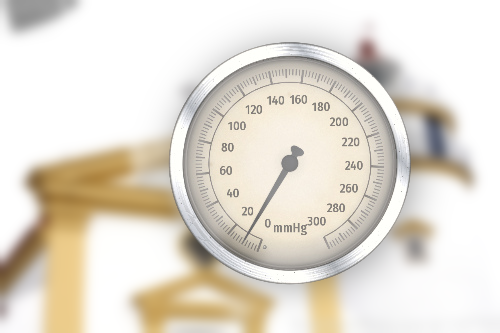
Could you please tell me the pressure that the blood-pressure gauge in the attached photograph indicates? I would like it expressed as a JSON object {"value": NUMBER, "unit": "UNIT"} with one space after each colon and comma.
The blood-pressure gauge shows {"value": 10, "unit": "mmHg"}
